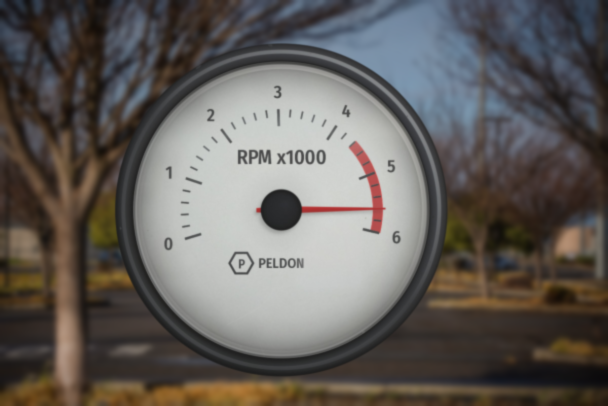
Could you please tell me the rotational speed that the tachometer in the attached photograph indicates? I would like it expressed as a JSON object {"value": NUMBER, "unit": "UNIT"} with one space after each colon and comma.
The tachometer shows {"value": 5600, "unit": "rpm"}
